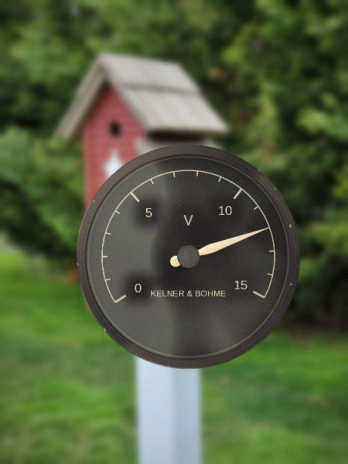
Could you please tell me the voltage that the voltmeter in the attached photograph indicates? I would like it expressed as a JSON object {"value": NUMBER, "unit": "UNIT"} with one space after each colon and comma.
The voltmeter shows {"value": 12, "unit": "V"}
